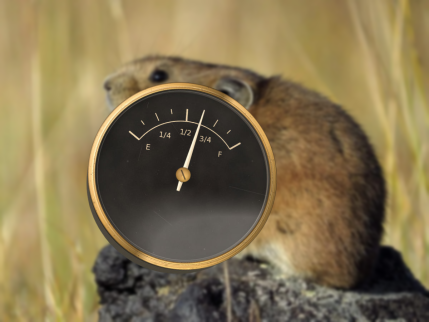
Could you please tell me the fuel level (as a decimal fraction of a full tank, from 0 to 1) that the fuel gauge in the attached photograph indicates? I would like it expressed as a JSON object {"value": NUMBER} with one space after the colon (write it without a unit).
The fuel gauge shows {"value": 0.625}
